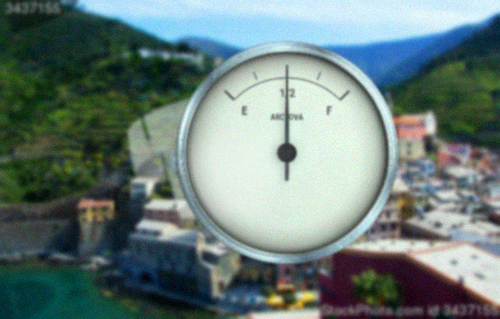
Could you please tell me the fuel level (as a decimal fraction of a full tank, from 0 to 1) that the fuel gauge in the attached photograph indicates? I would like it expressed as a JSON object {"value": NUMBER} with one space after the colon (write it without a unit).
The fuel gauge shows {"value": 0.5}
